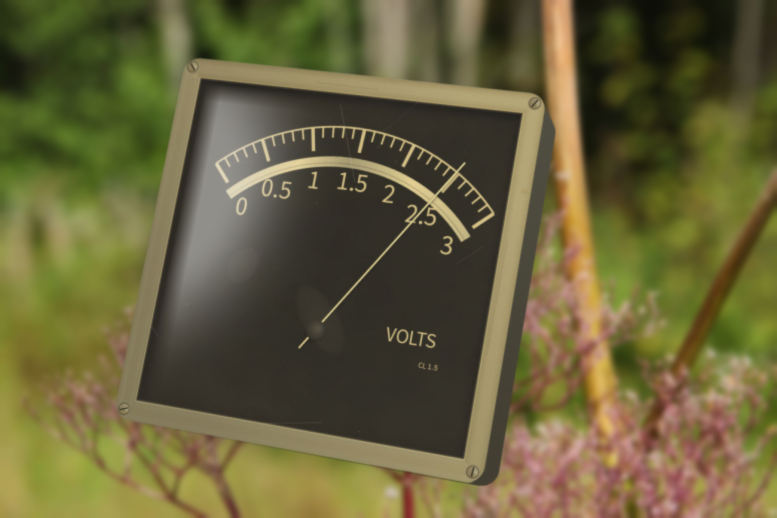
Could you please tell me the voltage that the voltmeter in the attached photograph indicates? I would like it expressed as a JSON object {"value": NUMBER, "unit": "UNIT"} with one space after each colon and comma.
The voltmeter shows {"value": 2.5, "unit": "V"}
